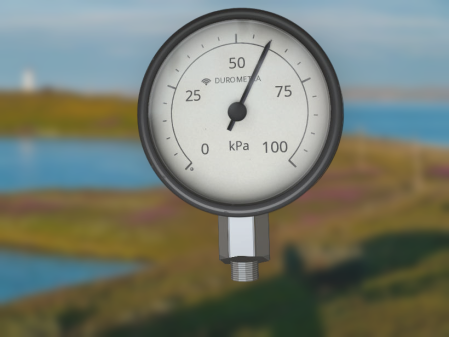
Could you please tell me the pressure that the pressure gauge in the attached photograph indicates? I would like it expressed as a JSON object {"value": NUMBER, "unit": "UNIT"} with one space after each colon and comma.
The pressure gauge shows {"value": 60, "unit": "kPa"}
